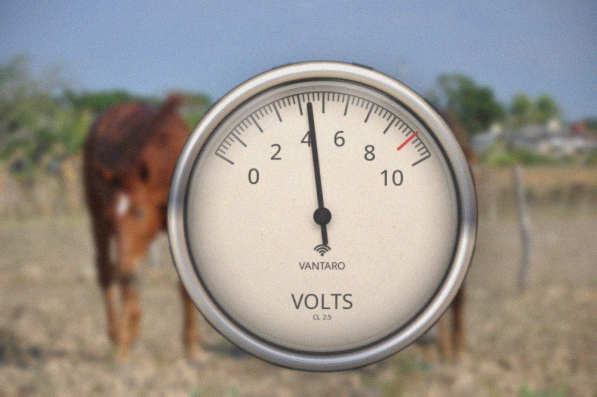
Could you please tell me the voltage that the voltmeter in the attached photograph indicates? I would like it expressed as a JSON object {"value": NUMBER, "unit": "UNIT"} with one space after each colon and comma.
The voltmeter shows {"value": 4.4, "unit": "V"}
